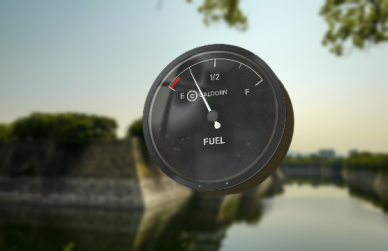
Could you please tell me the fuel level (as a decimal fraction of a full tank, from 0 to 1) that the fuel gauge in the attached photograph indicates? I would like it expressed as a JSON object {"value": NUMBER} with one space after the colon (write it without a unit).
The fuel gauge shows {"value": 0.25}
